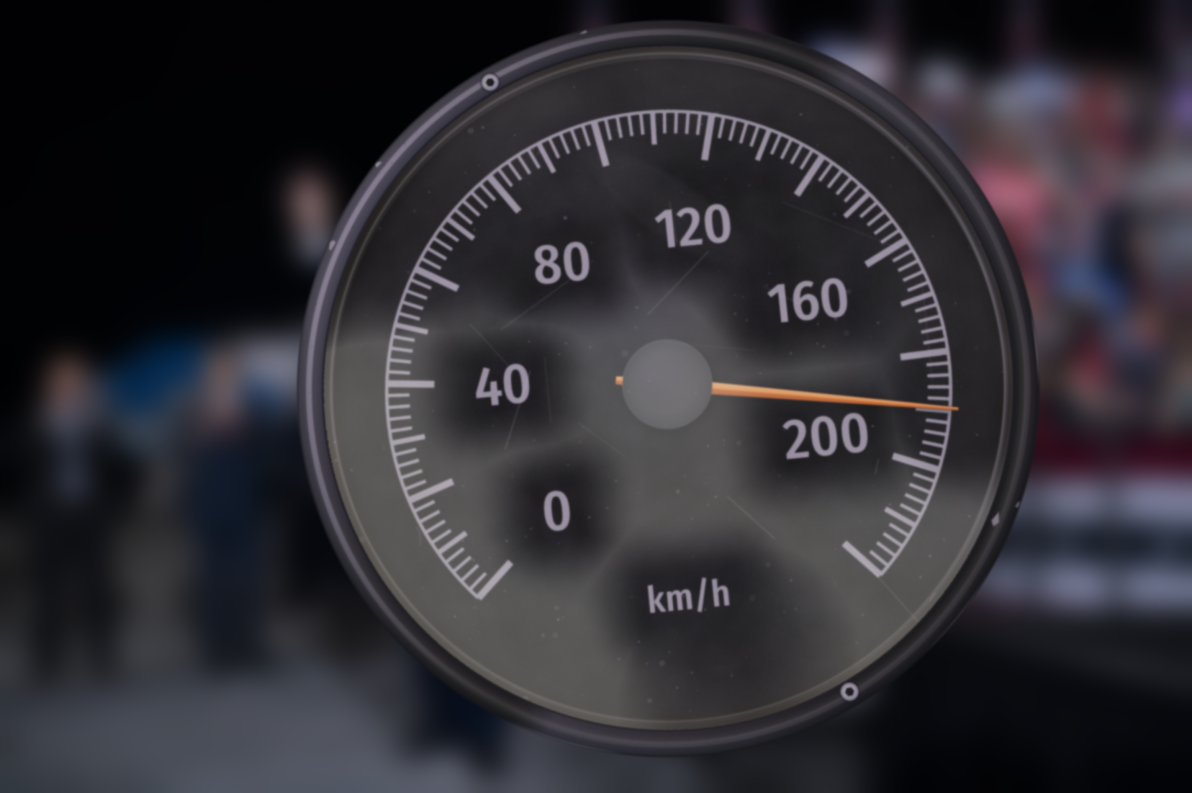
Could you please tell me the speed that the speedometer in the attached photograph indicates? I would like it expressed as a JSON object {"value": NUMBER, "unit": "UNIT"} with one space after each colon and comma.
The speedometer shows {"value": 190, "unit": "km/h"}
